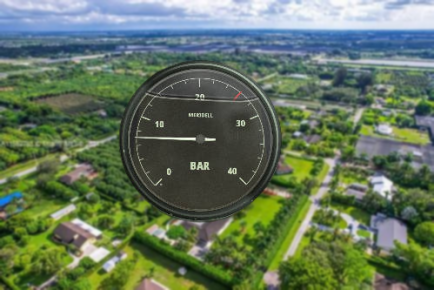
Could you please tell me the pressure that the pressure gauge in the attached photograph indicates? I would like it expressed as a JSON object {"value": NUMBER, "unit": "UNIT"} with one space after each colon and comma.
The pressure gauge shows {"value": 7, "unit": "bar"}
